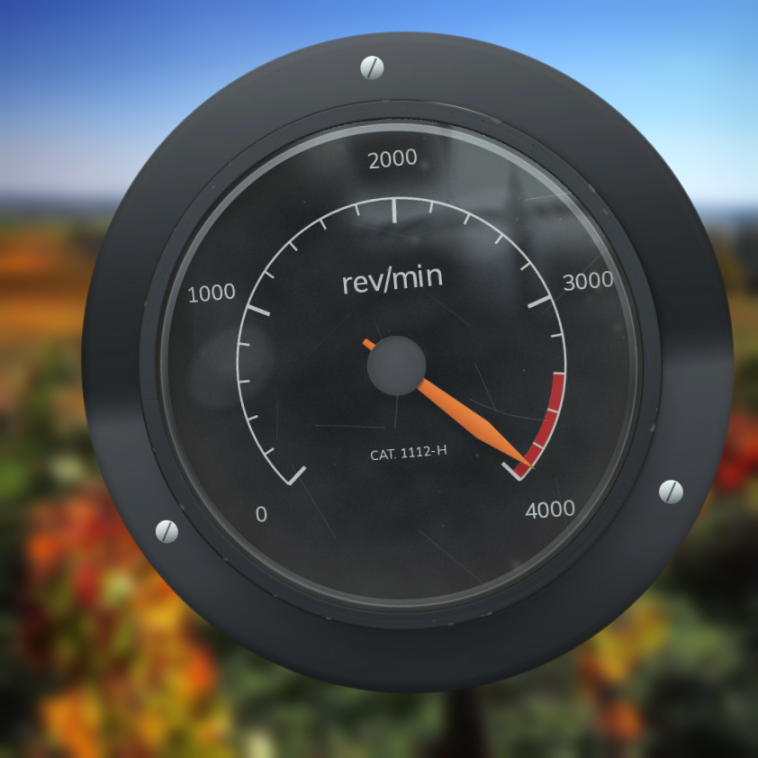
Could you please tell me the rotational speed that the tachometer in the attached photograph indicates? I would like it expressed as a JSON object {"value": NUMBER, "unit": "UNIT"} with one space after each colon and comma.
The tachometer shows {"value": 3900, "unit": "rpm"}
